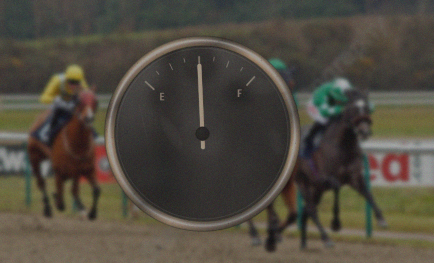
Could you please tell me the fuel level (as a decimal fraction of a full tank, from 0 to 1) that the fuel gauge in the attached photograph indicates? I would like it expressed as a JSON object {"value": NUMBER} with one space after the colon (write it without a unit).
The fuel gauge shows {"value": 0.5}
